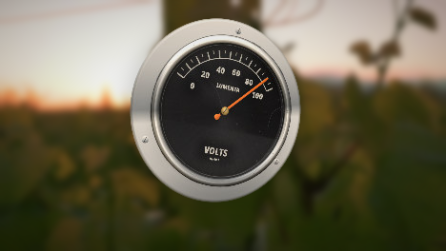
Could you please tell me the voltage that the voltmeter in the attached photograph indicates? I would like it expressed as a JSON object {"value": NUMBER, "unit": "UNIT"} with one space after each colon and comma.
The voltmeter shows {"value": 90, "unit": "V"}
